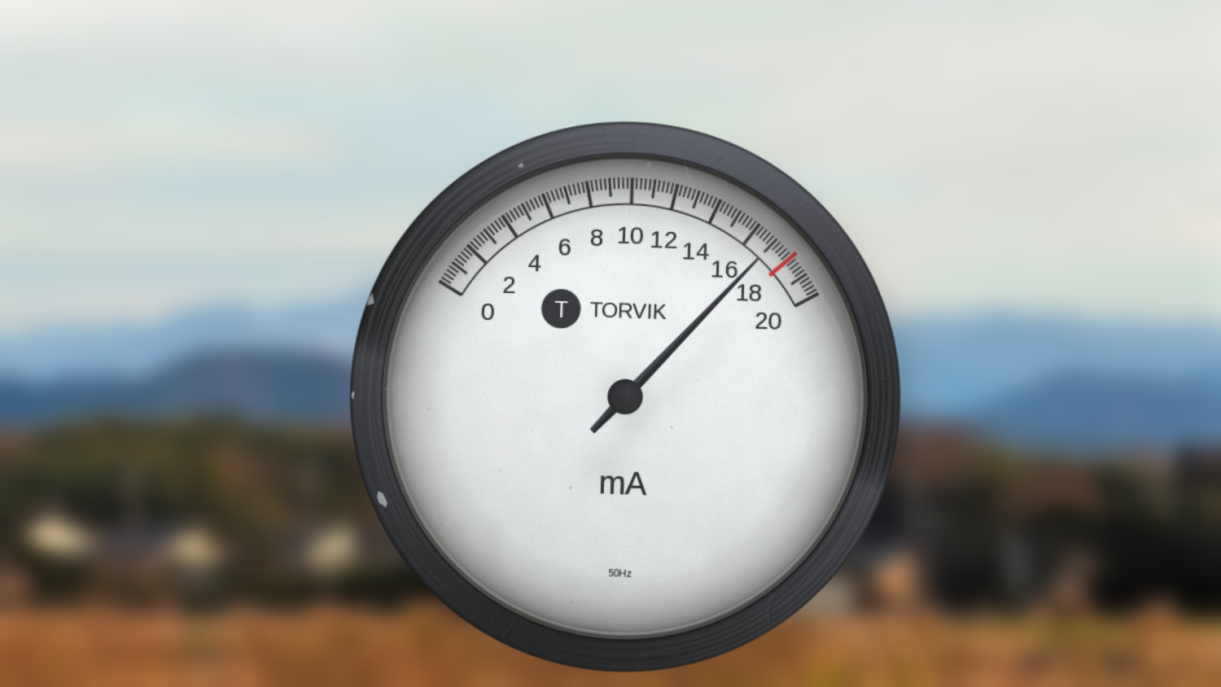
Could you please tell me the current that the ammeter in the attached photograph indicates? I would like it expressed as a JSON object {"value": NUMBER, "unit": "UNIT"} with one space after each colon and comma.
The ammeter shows {"value": 17, "unit": "mA"}
